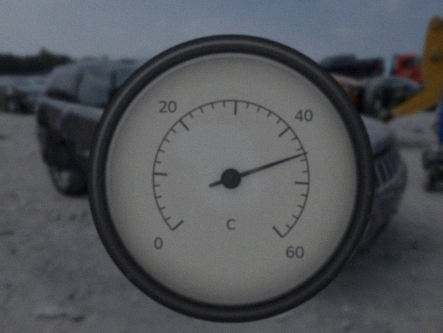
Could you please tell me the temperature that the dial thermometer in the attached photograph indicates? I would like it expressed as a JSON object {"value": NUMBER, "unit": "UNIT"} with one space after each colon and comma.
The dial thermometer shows {"value": 45, "unit": "°C"}
